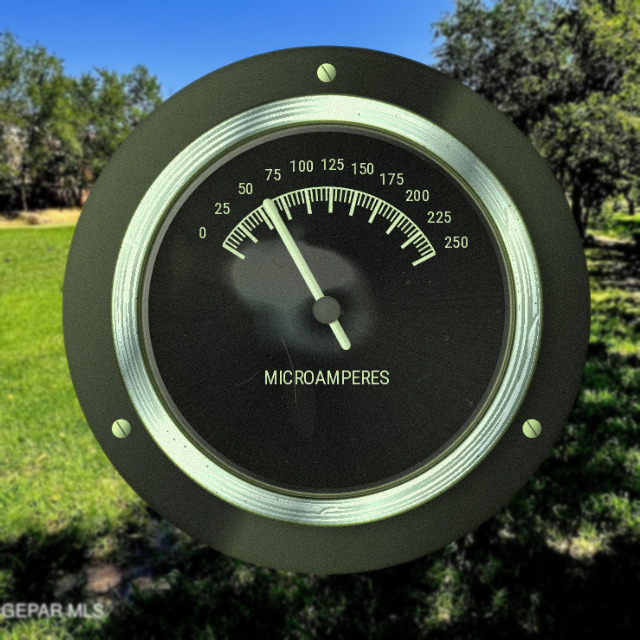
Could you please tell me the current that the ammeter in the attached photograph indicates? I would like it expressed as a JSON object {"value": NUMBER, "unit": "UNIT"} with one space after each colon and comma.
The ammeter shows {"value": 60, "unit": "µA"}
